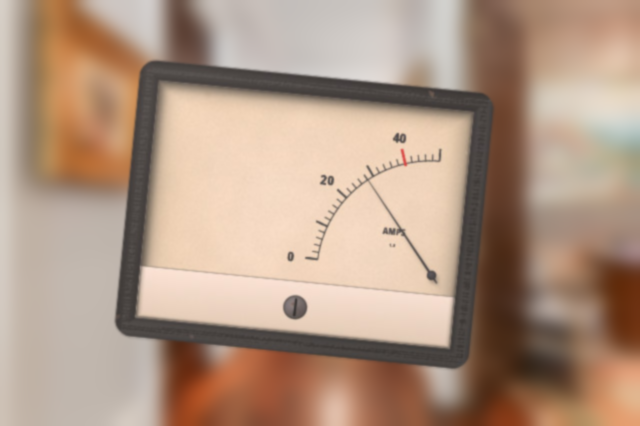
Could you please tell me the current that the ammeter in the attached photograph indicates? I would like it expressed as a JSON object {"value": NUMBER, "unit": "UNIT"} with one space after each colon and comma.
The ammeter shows {"value": 28, "unit": "A"}
